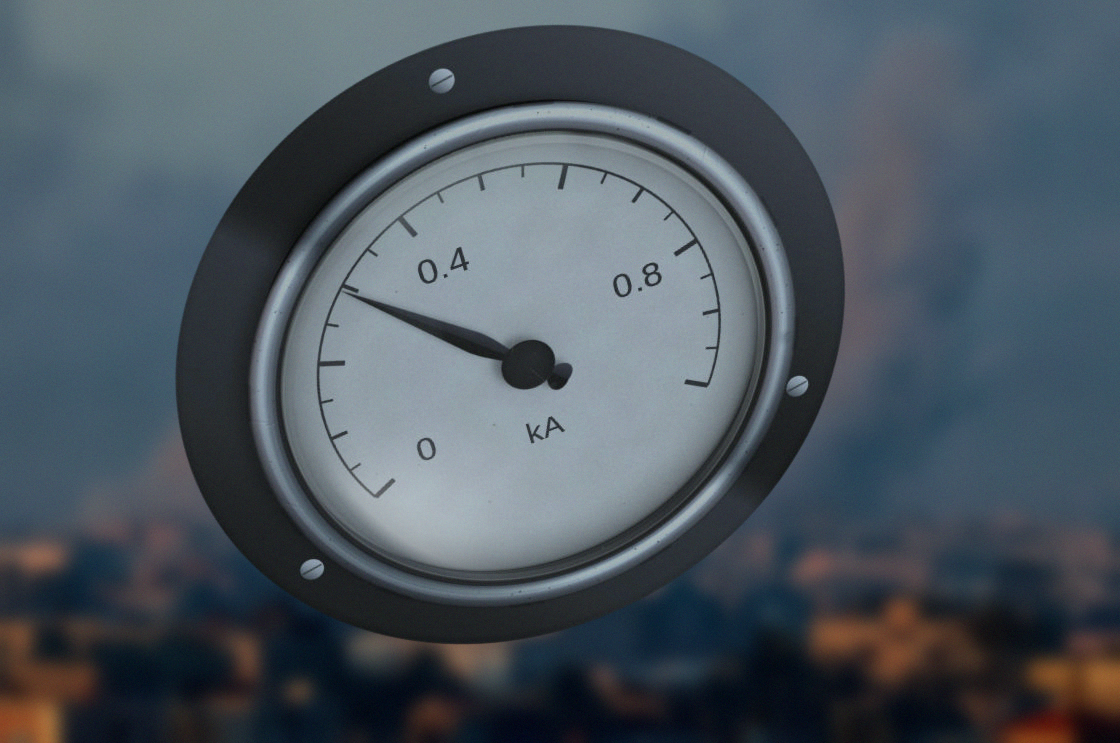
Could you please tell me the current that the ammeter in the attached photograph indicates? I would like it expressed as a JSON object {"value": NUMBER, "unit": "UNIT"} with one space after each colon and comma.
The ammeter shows {"value": 0.3, "unit": "kA"}
